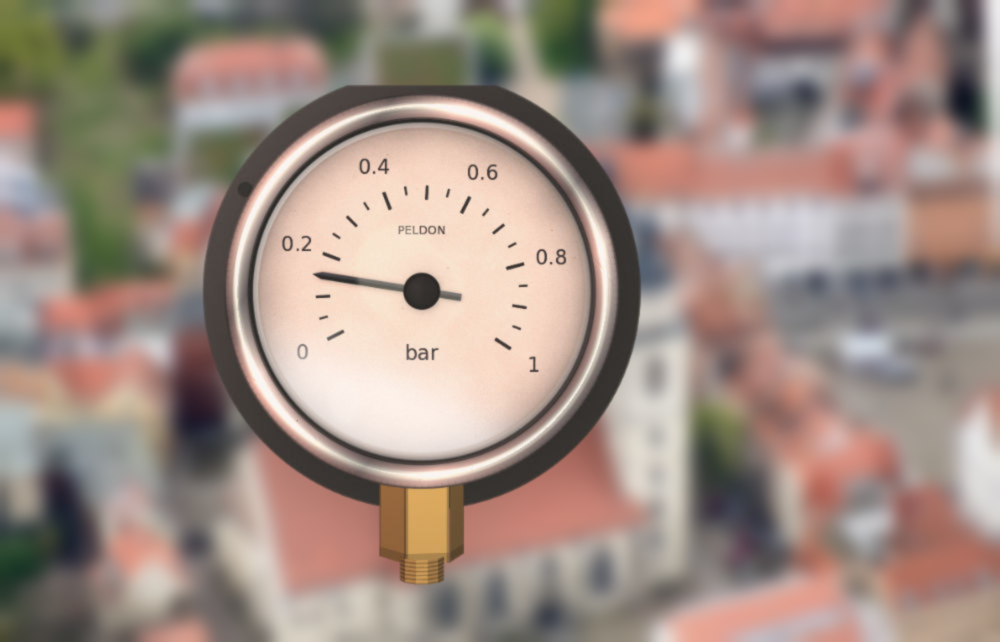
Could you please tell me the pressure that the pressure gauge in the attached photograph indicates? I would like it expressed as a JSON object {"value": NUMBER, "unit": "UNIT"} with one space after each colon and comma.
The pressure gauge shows {"value": 0.15, "unit": "bar"}
